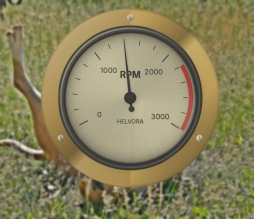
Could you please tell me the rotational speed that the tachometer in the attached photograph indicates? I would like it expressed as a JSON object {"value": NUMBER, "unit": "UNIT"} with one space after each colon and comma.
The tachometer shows {"value": 1400, "unit": "rpm"}
